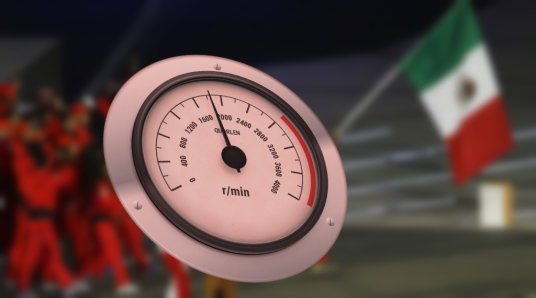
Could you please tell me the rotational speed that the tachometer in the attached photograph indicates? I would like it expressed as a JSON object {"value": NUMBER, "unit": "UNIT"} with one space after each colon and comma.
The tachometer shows {"value": 1800, "unit": "rpm"}
